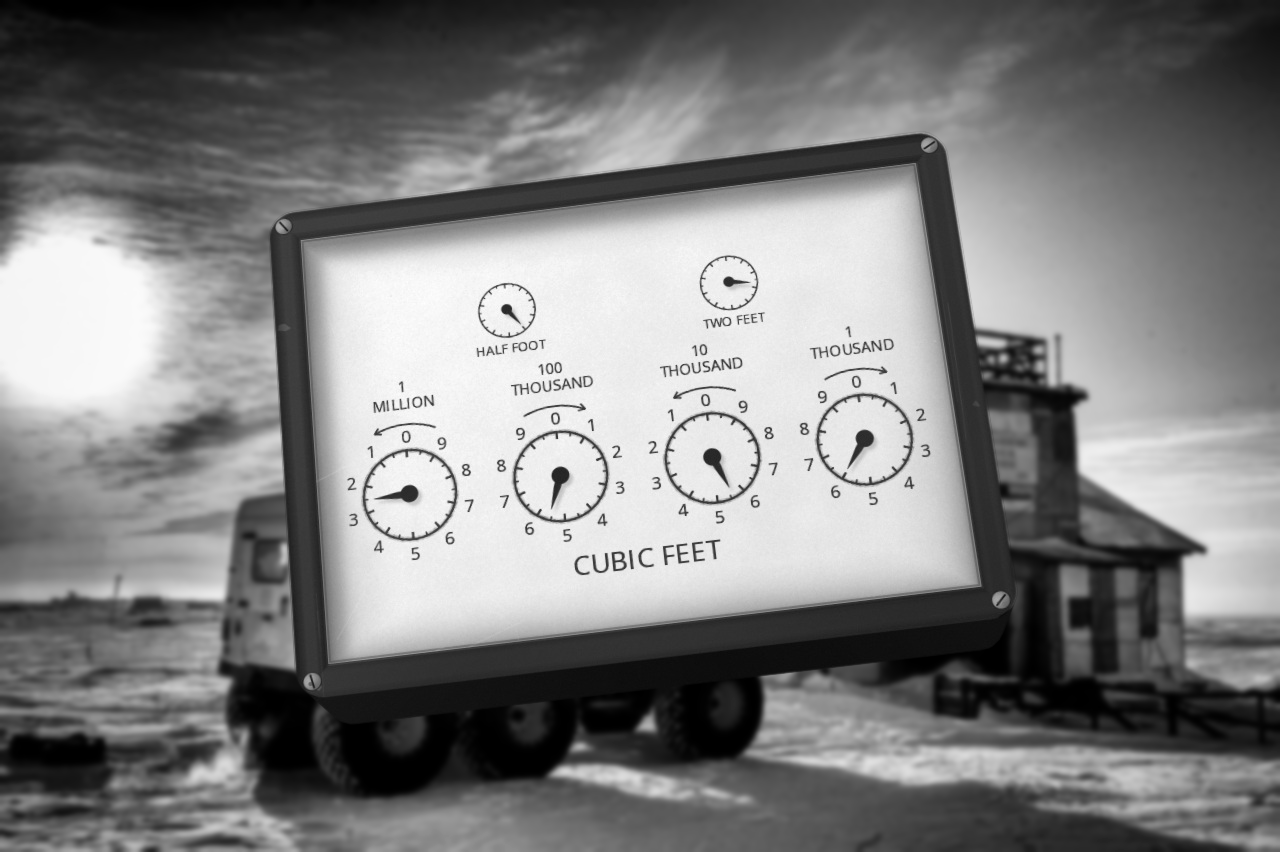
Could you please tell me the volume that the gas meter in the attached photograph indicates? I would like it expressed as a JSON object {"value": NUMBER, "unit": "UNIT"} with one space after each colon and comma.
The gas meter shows {"value": 255600, "unit": "ft³"}
